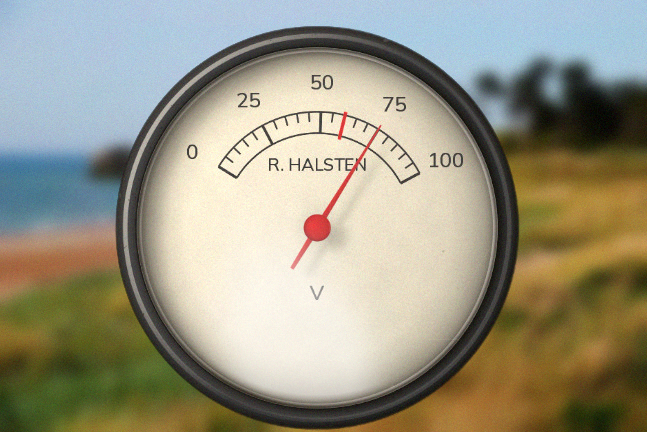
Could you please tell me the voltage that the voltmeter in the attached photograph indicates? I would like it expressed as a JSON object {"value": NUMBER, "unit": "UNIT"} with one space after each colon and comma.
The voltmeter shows {"value": 75, "unit": "V"}
